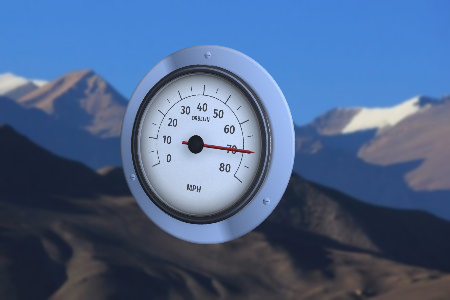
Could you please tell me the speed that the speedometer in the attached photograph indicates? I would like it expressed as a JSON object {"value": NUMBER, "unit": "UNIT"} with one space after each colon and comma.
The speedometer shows {"value": 70, "unit": "mph"}
